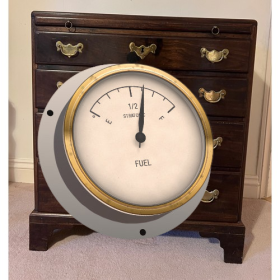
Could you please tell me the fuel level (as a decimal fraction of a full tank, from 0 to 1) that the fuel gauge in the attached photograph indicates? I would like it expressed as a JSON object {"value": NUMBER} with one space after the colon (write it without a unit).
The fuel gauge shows {"value": 0.625}
